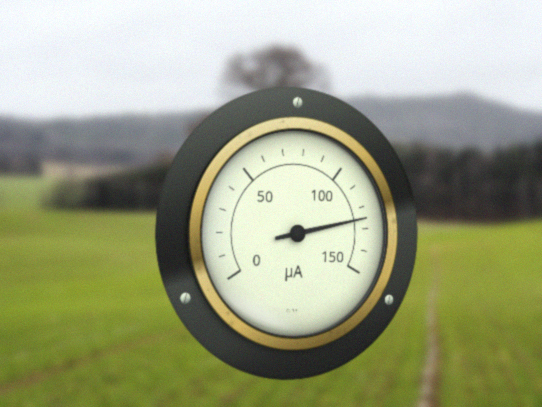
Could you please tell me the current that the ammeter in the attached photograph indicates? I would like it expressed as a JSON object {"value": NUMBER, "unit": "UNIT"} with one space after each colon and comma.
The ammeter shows {"value": 125, "unit": "µA"}
